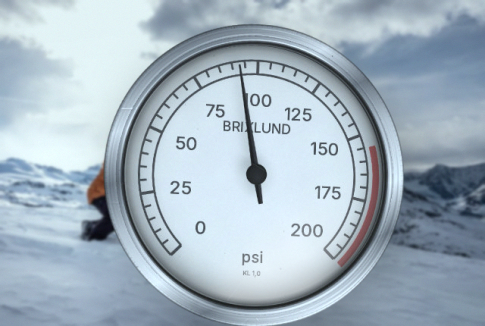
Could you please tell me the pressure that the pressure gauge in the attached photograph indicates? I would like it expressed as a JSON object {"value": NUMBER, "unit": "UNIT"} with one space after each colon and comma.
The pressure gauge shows {"value": 92.5, "unit": "psi"}
